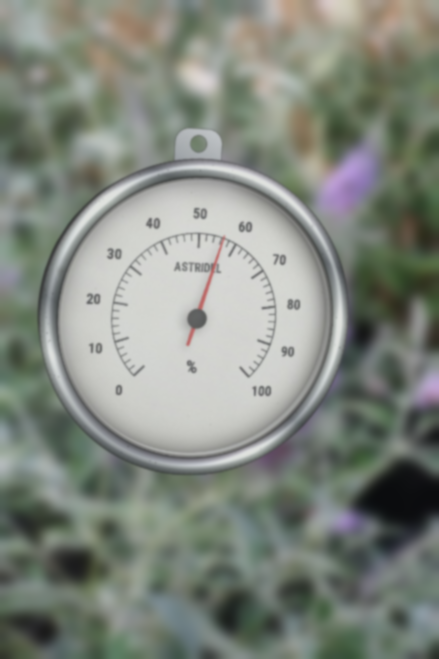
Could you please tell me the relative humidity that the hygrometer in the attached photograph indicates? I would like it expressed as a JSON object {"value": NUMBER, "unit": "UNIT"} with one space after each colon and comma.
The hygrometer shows {"value": 56, "unit": "%"}
